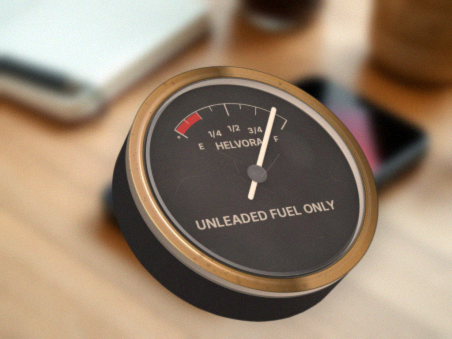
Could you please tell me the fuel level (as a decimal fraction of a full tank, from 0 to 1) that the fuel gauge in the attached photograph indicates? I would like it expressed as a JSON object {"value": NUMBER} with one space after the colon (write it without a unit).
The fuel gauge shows {"value": 0.875}
